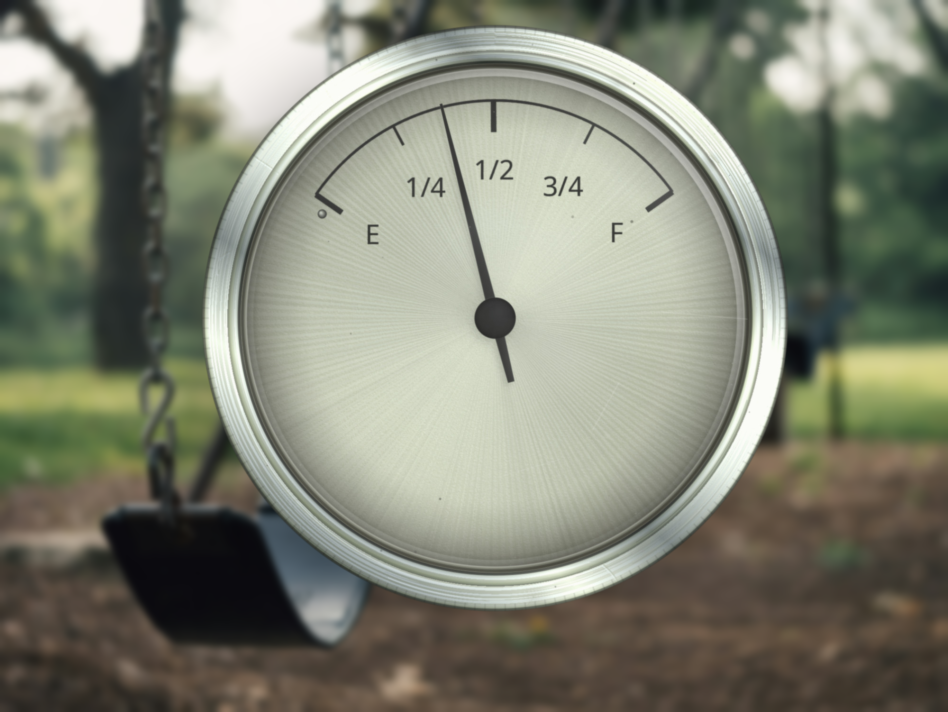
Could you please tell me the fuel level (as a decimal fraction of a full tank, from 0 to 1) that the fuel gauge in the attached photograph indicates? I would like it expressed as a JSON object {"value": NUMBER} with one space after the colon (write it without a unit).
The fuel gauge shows {"value": 0.375}
